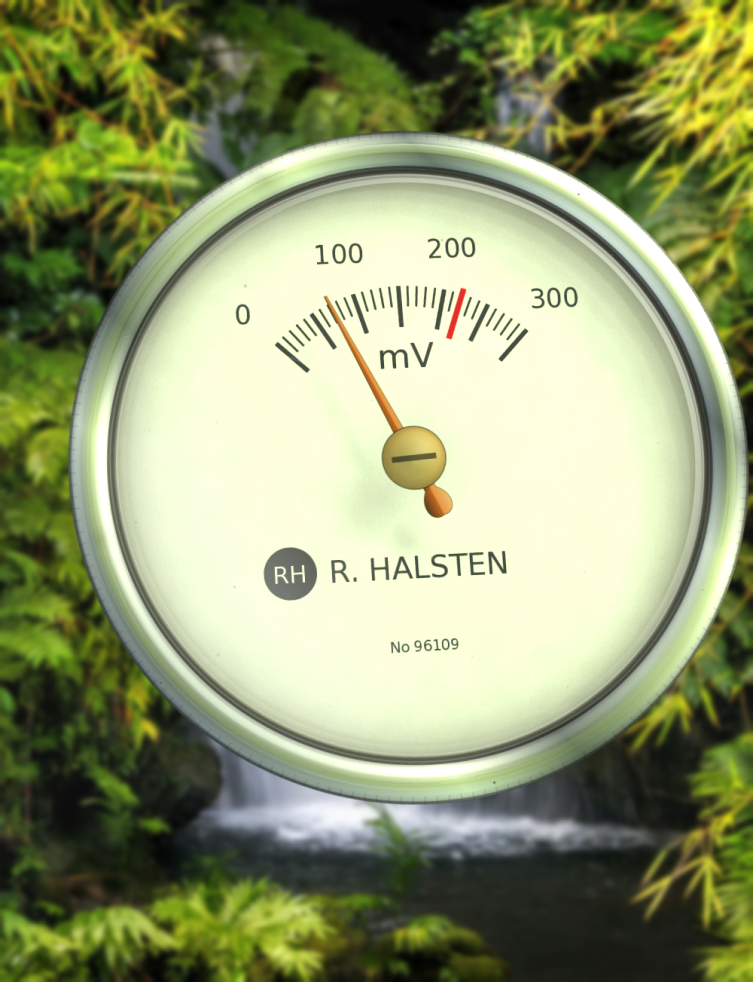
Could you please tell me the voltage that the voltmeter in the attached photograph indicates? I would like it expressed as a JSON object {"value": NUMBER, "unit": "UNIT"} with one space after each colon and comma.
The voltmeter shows {"value": 70, "unit": "mV"}
